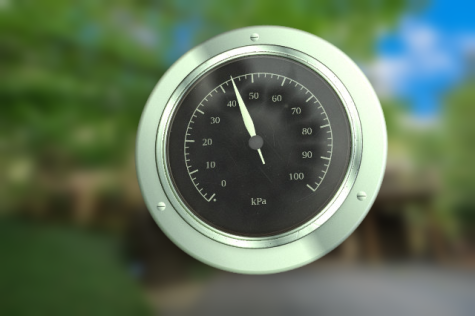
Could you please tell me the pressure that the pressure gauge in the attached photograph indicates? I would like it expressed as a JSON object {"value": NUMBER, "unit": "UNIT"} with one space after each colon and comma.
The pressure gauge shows {"value": 44, "unit": "kPa"}
